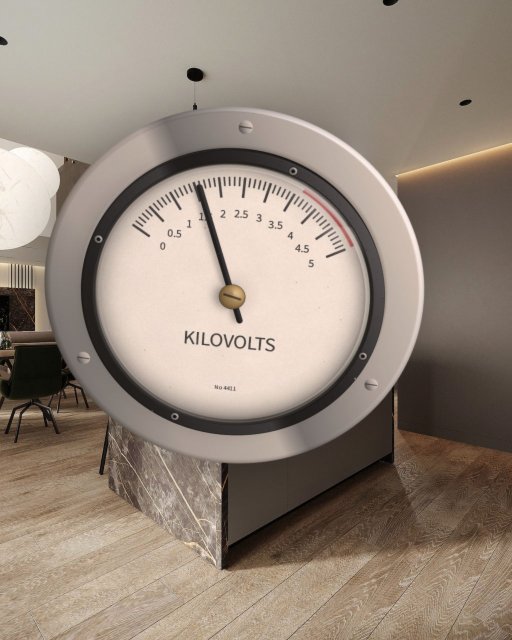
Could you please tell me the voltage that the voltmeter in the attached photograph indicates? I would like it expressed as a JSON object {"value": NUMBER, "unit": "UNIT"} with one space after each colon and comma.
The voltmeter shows {"value": 1.6, "unit": "kV"}
